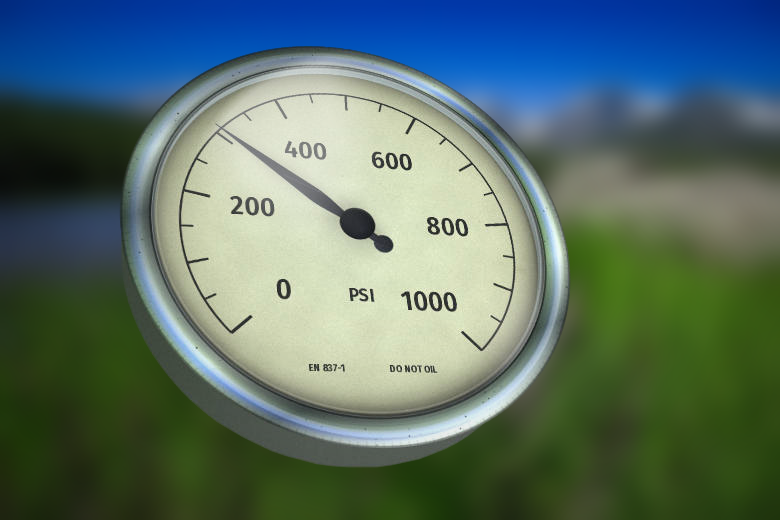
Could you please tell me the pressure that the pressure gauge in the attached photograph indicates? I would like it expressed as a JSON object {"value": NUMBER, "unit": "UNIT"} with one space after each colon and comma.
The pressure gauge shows {"value": 300, "unit": "psi"}
